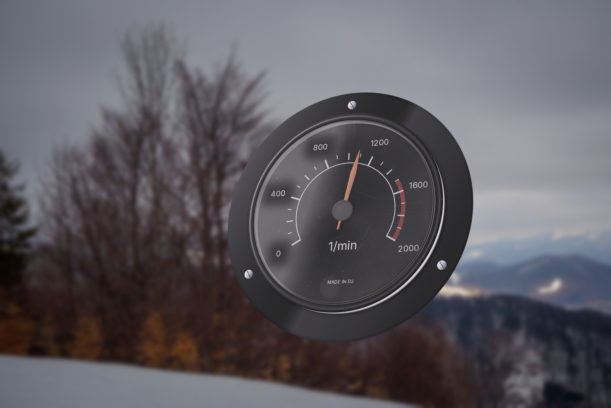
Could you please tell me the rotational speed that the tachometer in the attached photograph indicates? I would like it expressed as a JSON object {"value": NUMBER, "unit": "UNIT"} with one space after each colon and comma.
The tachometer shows {"value": 1100, "unit": "rpm"}
